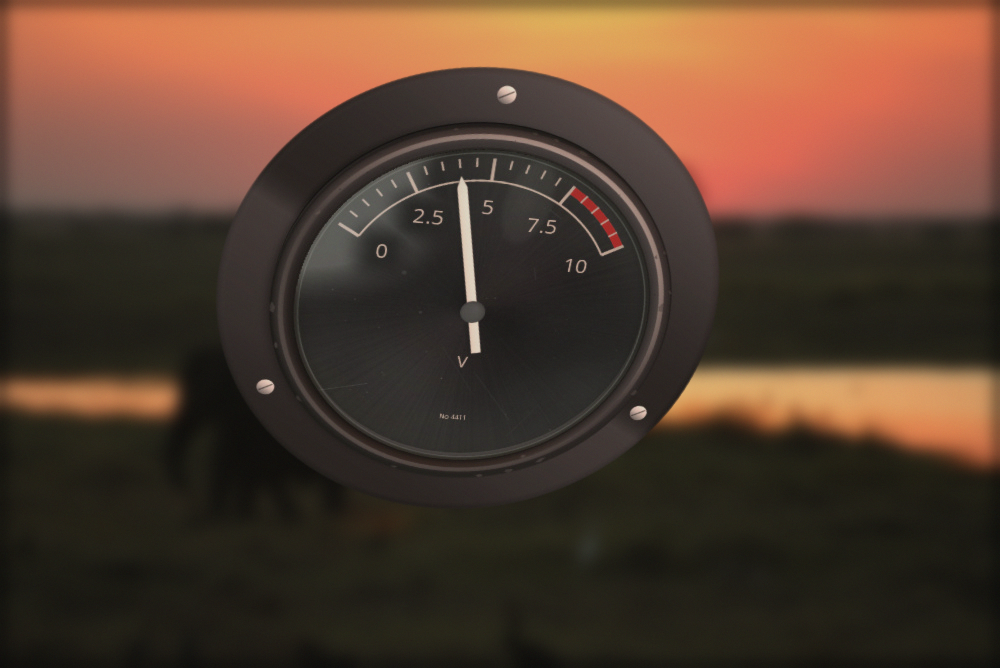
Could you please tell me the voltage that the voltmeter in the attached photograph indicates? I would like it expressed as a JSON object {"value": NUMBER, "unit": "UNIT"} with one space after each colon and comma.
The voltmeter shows {"value": 4, "unit": "V"}
